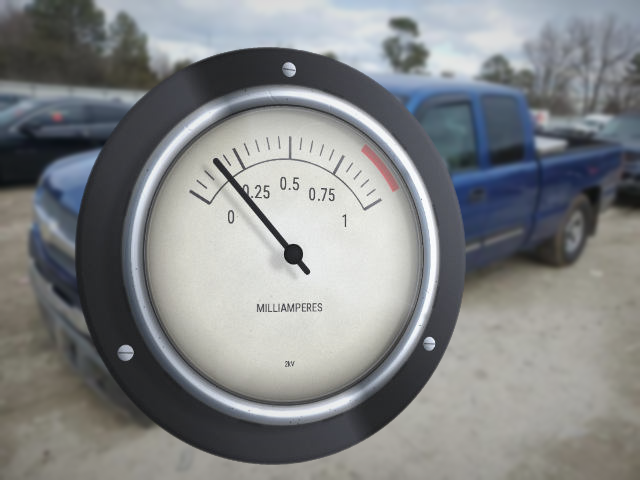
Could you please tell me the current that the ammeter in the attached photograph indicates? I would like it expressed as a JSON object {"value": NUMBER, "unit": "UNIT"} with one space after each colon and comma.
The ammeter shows {"value": 0.15, "unit": "mA"}
